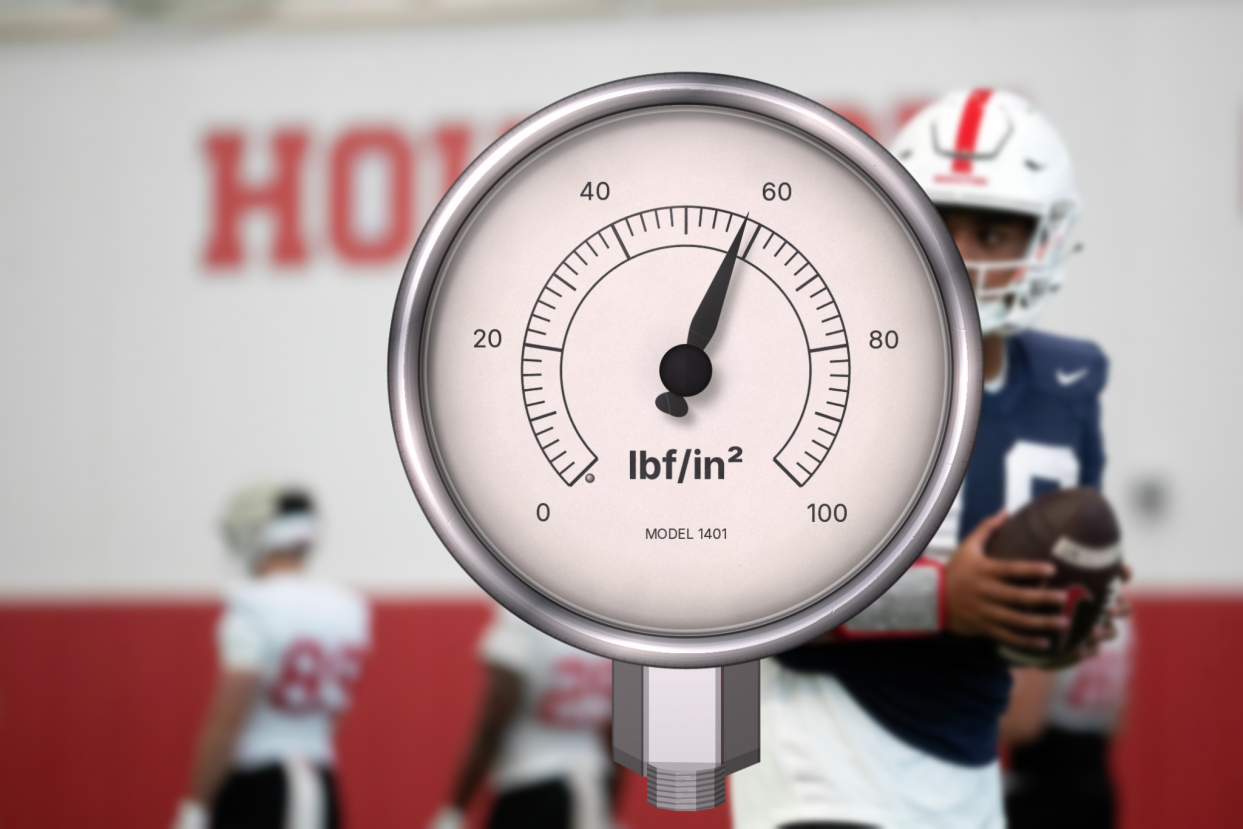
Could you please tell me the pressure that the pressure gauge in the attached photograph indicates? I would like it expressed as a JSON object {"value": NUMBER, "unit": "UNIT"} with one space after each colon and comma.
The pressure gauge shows {"value": 58, "unit": "psi"}
